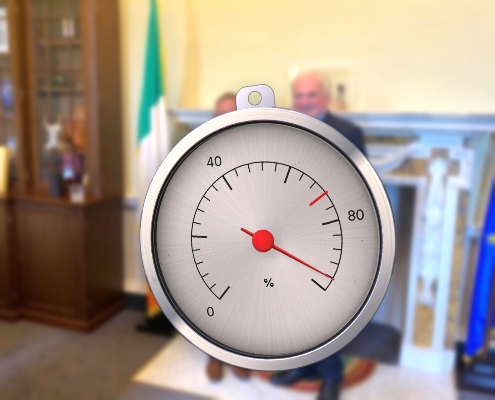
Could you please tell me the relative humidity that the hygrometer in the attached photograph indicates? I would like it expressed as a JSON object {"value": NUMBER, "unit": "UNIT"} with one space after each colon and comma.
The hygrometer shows {"value": 96, "unit": "%"}
